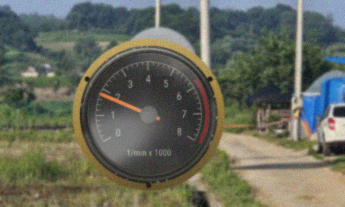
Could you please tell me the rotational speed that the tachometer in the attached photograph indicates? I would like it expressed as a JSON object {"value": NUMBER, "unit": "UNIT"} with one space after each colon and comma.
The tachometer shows {"value": 1800, "unit": "rpm"}
